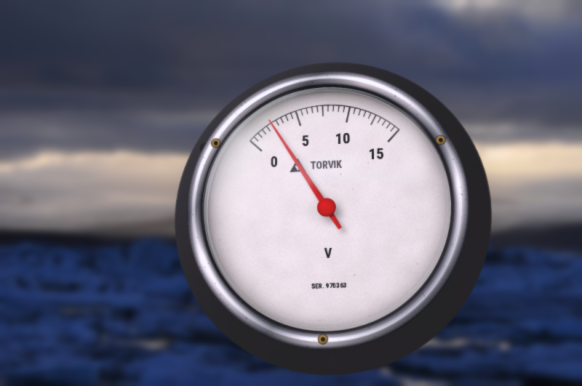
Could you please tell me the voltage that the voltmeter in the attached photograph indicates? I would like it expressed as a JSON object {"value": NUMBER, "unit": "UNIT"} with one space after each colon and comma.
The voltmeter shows {"value": 2.5, "unit": "V"}
